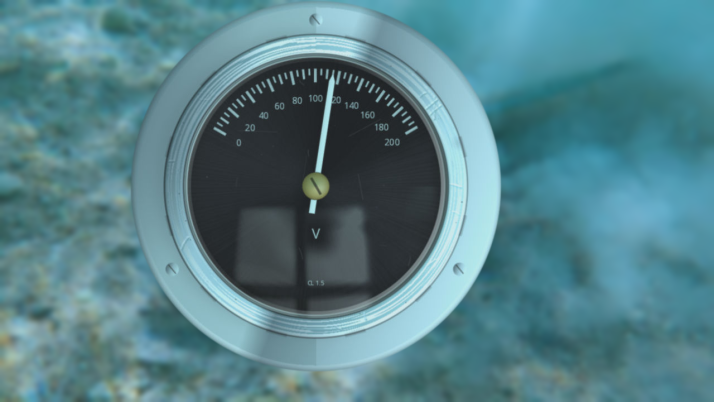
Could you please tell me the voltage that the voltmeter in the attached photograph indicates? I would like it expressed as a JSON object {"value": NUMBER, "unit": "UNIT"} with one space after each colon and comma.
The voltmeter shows {"value": 115, "unit": "V"}
